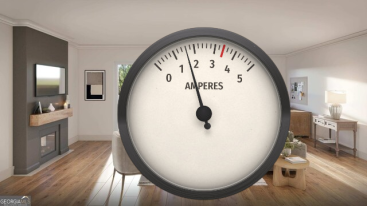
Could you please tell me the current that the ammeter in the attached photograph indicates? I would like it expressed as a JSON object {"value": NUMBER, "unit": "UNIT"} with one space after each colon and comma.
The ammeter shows {"value": 1.6, "unit": "A"}
